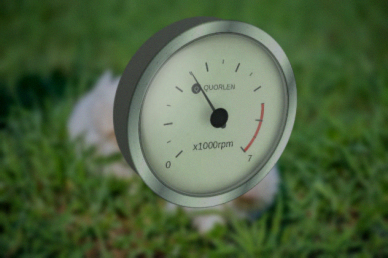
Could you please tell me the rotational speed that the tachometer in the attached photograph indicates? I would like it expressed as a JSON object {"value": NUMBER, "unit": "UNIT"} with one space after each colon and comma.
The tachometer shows {"value": 2500, "unit": "rpm"}
